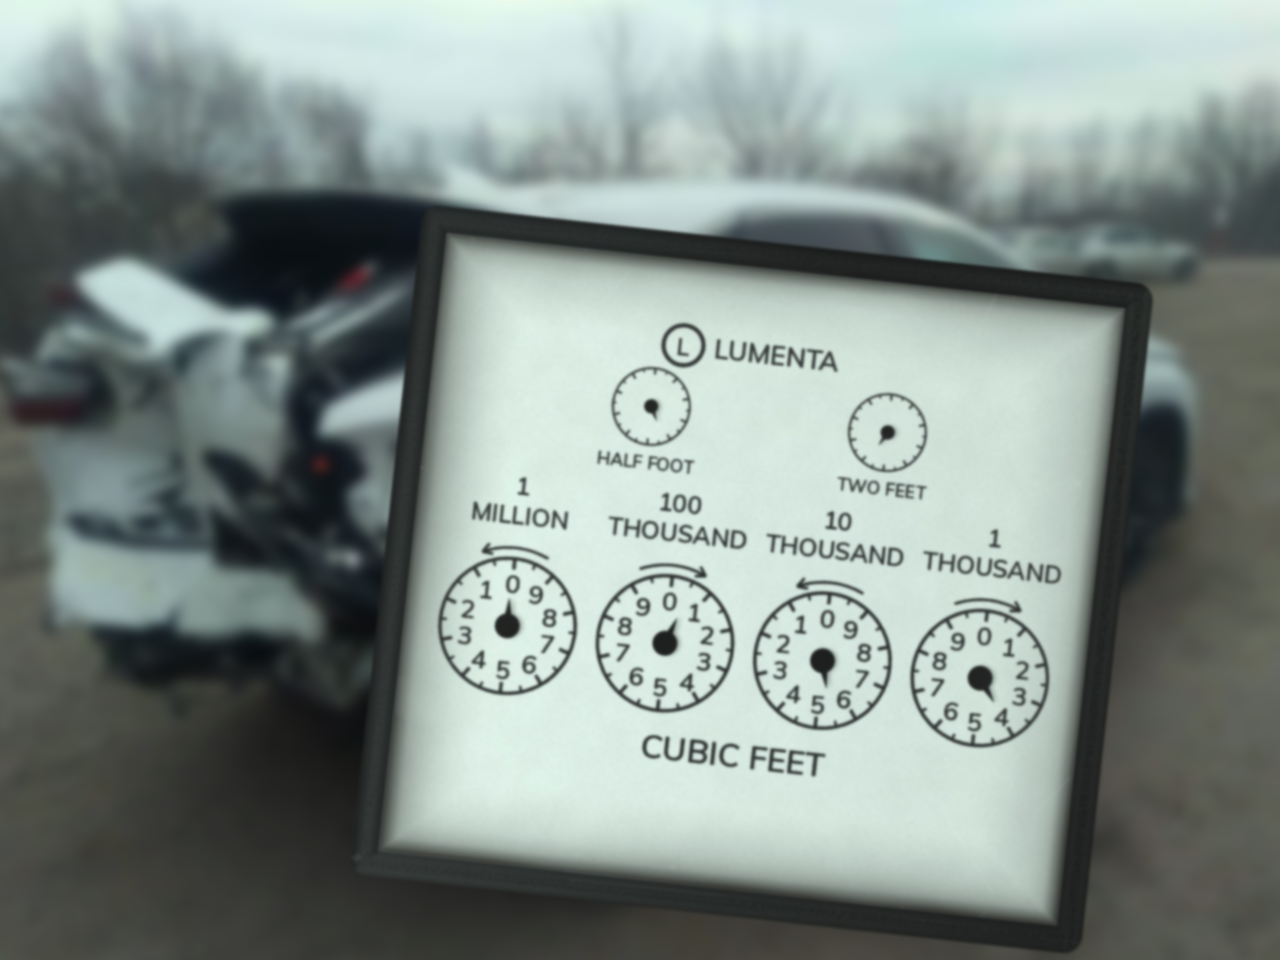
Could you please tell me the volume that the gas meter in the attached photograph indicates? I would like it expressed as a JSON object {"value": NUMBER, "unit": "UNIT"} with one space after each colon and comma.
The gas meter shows {"value": 5400, "unit": "ft³"}
